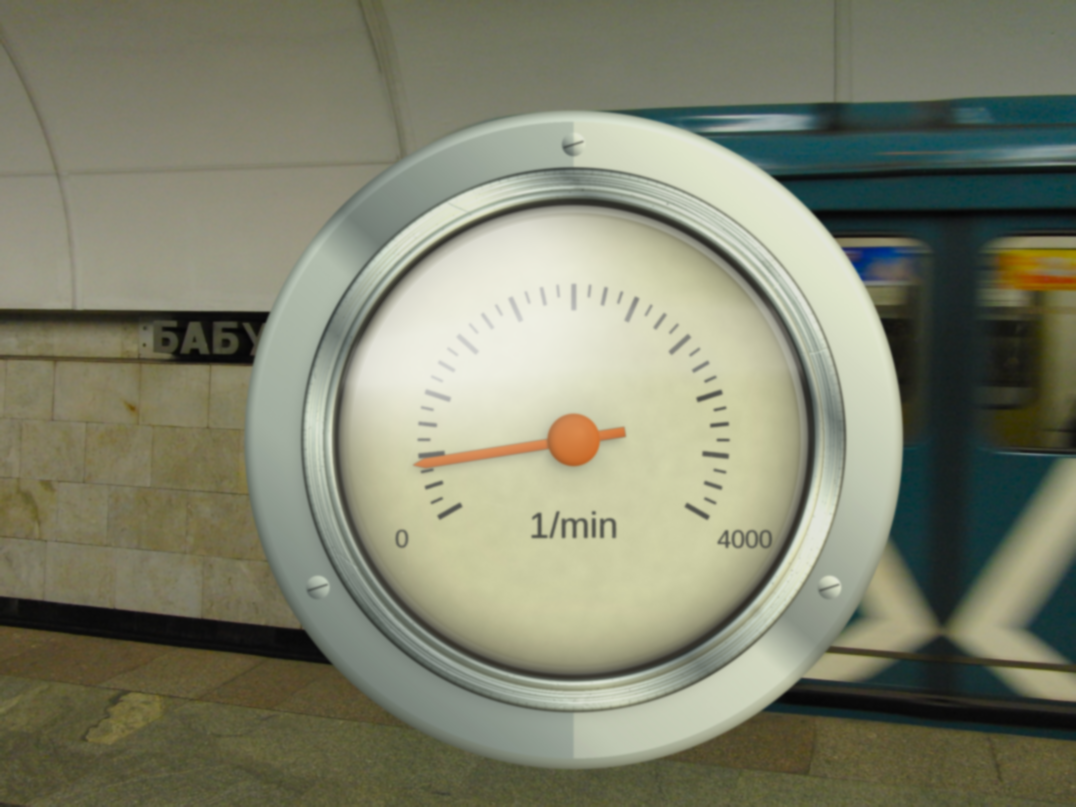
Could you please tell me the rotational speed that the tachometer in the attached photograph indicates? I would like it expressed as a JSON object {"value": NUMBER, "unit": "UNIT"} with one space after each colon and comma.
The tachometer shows {"value": 350, "unit": "rpm"}
